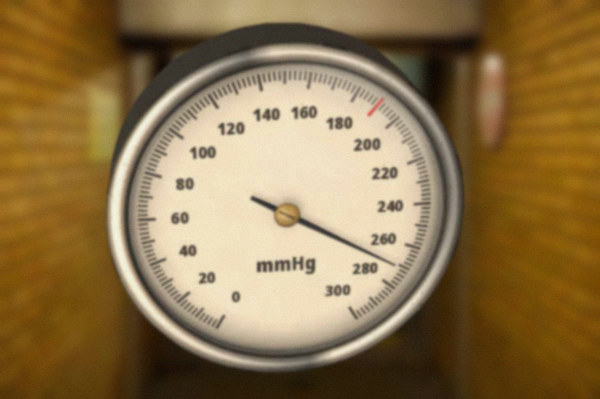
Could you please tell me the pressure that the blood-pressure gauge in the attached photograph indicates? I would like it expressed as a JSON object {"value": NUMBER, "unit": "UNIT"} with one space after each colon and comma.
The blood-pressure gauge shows {"value": 270, "unit": "mmHg"}
